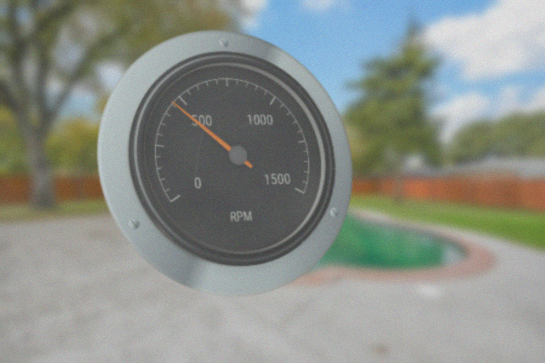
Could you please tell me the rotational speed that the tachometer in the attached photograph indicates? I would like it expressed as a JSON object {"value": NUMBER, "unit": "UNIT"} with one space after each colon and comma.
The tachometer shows {"value": 450, "unit": "rpm"}
